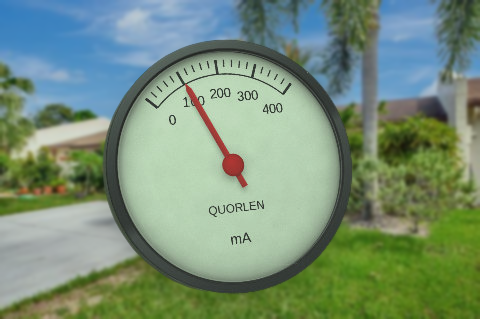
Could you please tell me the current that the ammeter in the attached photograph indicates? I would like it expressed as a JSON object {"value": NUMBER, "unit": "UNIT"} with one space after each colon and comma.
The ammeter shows {"value": 100, "unit": "mA"}
